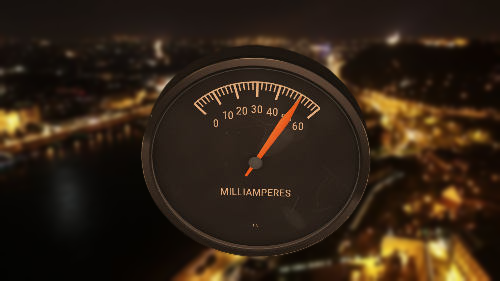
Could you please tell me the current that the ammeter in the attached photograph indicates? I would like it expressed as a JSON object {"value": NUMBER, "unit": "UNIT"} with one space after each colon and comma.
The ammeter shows {"value": 50, "unit": "mA"}
